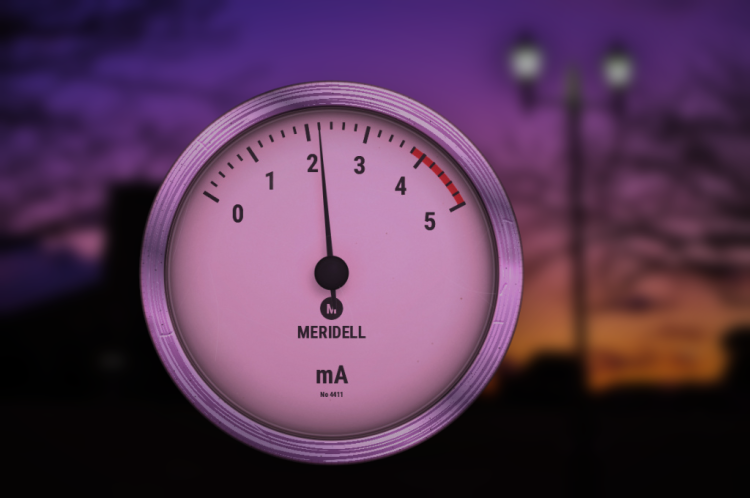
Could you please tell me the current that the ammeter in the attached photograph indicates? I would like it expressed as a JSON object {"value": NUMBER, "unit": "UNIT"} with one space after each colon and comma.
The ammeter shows {"value": 2.2, "unit": "mA"}
